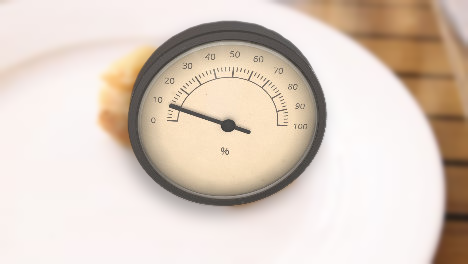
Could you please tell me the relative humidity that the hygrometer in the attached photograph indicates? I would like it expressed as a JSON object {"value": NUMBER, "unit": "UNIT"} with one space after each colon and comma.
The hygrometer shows {"value": 10, "unit": "%"}
